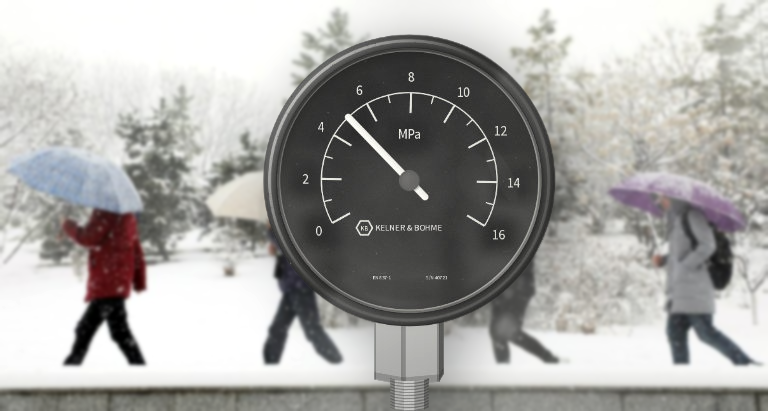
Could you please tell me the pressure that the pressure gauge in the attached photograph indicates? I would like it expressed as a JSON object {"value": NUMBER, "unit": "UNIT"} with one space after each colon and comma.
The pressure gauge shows {"value": 5, "unit": "MPa"}
